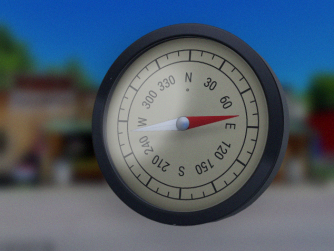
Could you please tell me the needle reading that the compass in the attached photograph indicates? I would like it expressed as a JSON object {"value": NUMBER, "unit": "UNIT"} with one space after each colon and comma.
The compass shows {"value": 80, "unit": "°"}
